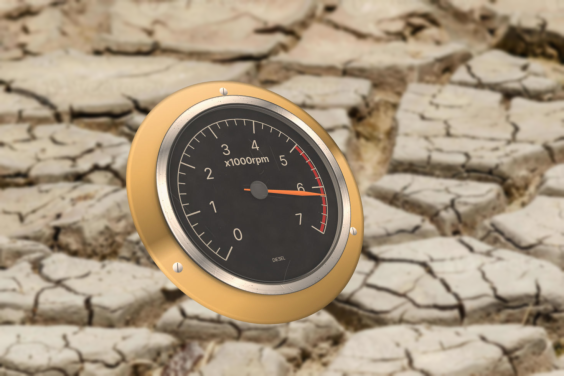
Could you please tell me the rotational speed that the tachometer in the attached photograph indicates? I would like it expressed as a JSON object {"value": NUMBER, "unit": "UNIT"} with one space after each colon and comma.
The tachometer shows {"value": 6200, "unit": "rpm"}
